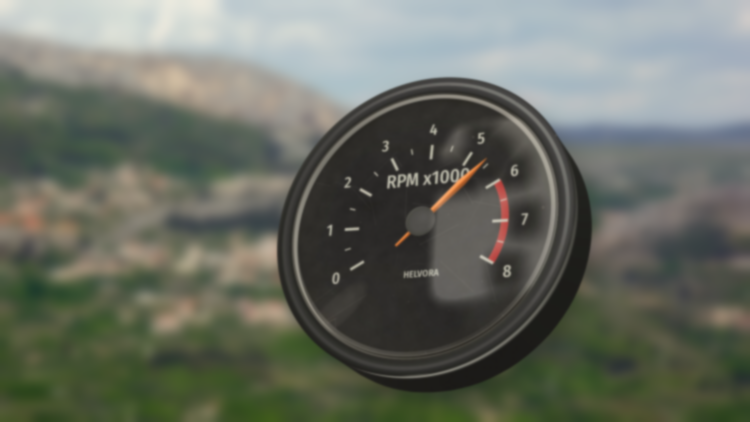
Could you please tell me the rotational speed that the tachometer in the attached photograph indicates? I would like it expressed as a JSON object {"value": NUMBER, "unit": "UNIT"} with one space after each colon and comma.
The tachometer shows {"value": 5500, "unit": "rpm"}
